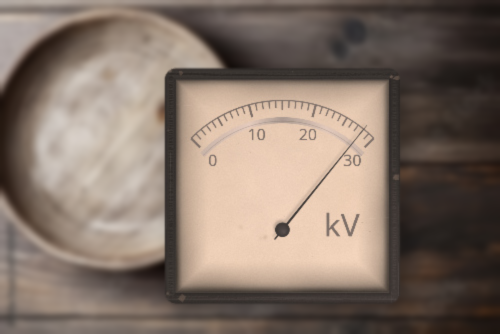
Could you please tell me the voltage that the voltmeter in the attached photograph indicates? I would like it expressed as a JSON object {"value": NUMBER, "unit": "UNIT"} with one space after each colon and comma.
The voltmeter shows {"value": 28, "unit": "kV"}
